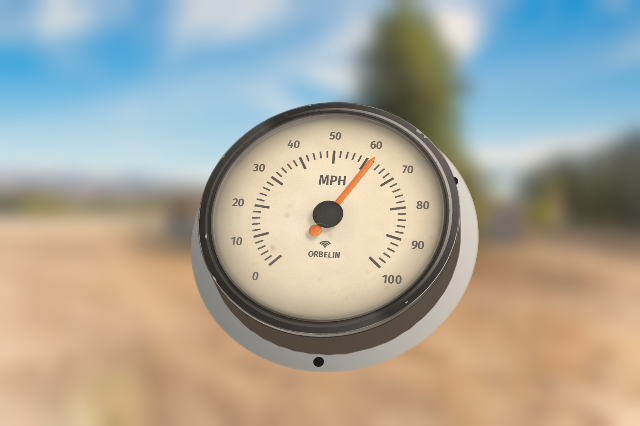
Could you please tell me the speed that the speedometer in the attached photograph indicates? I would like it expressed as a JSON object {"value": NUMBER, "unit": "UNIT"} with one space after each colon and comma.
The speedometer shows {"value": 62, "unit": "mph"}
